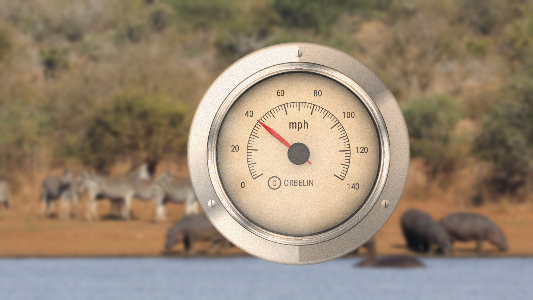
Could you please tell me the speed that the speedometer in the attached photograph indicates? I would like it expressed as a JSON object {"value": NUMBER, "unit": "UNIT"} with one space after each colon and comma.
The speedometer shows {"value": 40, "unit": "mph"}
